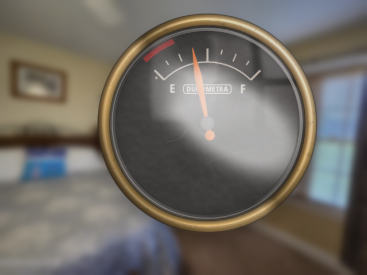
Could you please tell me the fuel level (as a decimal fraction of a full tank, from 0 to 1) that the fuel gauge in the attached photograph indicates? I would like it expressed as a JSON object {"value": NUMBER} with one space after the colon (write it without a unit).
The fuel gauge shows {"value": 0.375}
